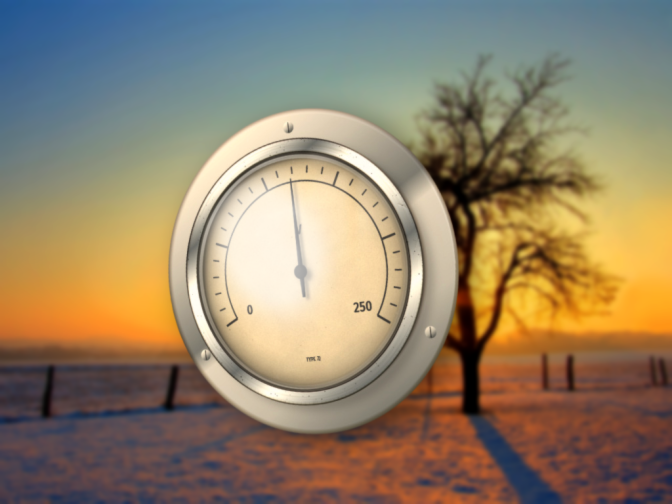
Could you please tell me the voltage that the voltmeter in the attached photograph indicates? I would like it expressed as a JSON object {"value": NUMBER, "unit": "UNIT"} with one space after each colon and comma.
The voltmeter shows {"value": 120, "unit": "V"}
